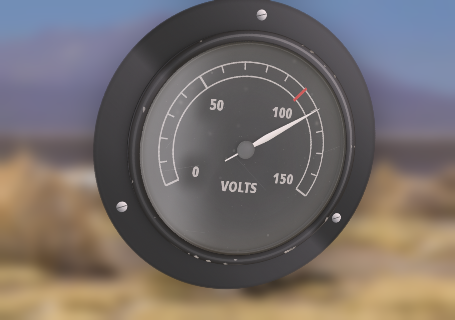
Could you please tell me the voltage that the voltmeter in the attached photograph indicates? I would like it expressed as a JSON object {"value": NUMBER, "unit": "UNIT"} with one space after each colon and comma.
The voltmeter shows {"value": 110, "unit": "V"}
